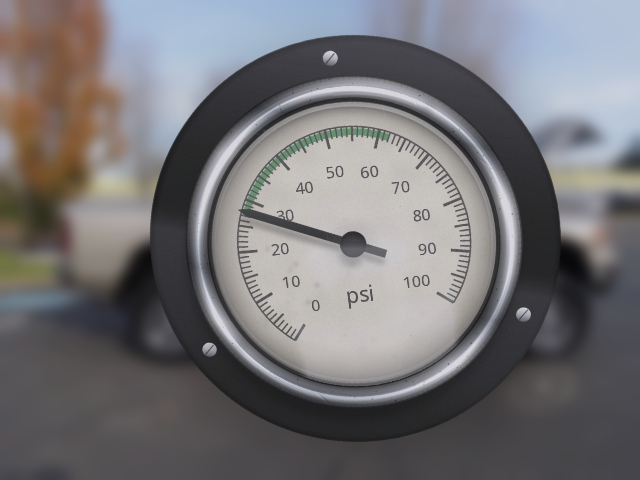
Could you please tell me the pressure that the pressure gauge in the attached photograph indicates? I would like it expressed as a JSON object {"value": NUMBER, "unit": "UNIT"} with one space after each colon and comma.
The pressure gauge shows {"value": 28, "unit": "psi"}
